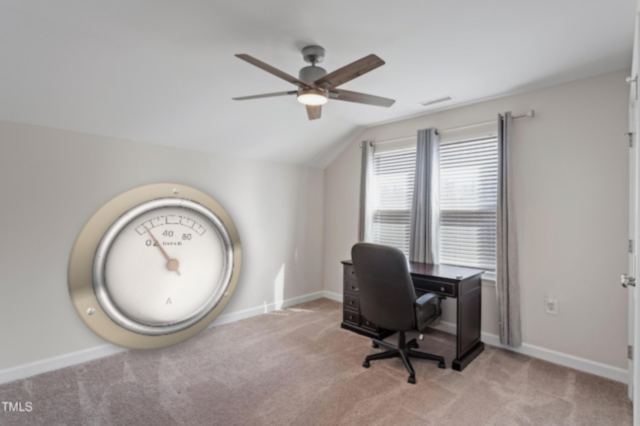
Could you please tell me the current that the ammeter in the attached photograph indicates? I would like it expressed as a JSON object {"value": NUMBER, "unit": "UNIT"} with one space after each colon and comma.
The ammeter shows {"value": 10, "unit": "A"}
